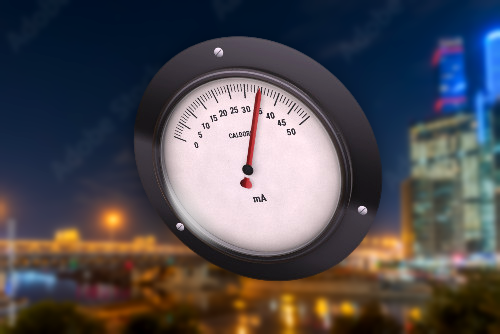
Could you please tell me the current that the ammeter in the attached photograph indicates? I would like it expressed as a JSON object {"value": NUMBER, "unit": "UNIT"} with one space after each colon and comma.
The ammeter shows {"value": 35, "unit": "mA"}
